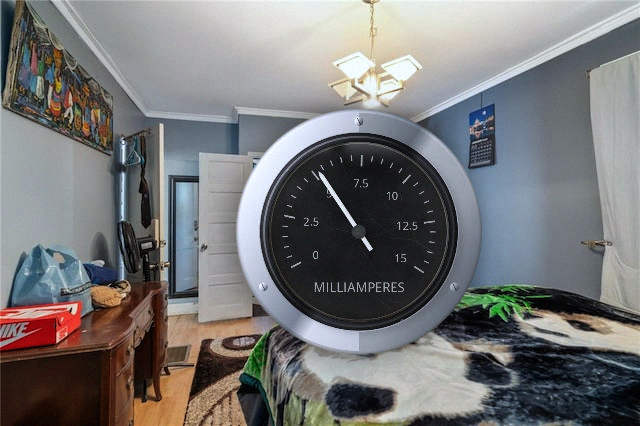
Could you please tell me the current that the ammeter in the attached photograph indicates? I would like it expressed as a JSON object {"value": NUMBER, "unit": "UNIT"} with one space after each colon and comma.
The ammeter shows {"value": 5.25, "unit": "mA"}
